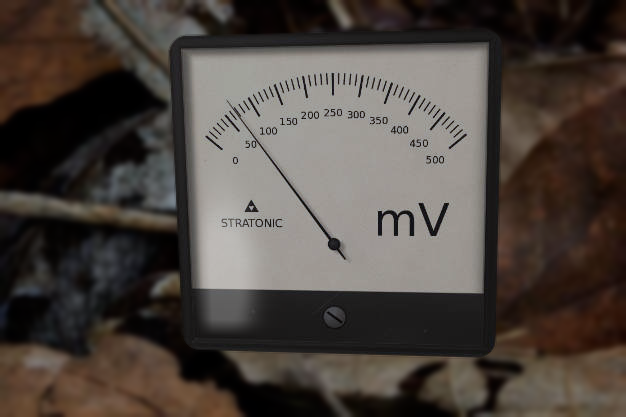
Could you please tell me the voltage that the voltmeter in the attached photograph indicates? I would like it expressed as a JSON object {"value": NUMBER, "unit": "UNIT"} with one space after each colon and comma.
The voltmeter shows {"value": 70, "unit": "mV"}
